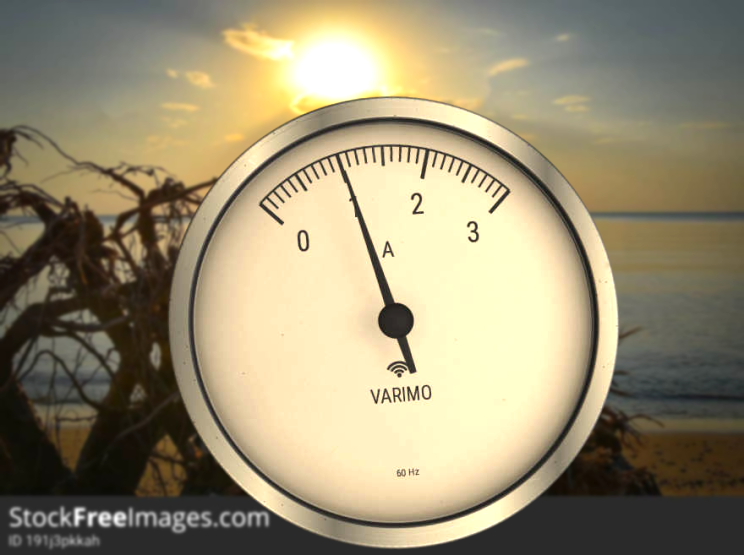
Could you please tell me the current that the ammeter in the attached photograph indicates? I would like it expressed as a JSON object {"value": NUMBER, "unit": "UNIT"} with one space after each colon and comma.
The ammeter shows {"value": 1, "unit": "A"}
